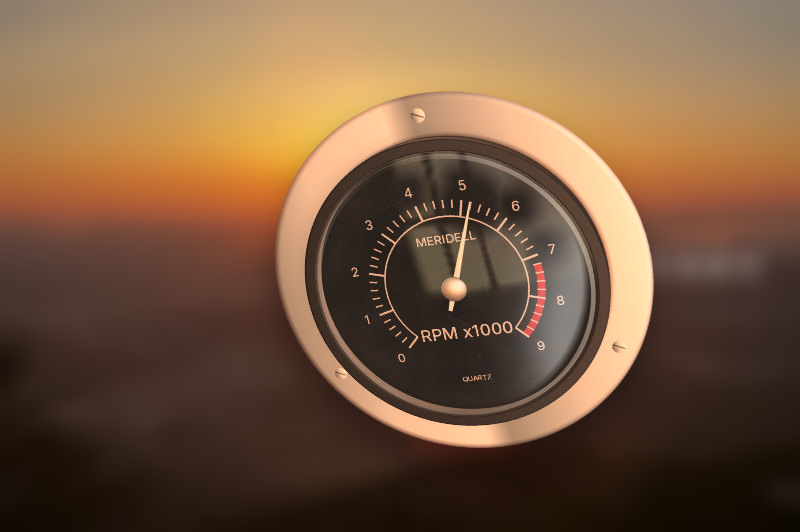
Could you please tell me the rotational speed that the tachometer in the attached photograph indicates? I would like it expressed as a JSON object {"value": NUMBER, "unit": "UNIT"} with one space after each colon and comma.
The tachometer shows {"value": 5200, "unit": "rpm"}
